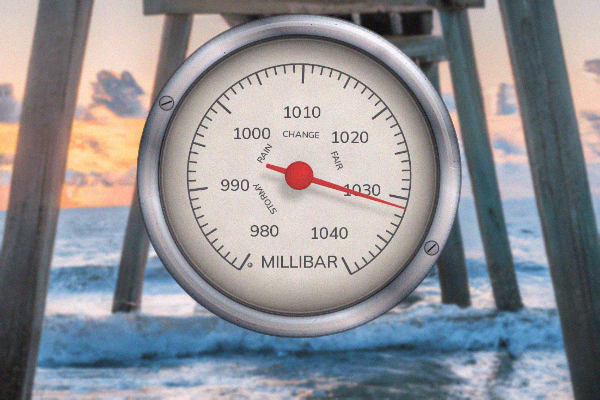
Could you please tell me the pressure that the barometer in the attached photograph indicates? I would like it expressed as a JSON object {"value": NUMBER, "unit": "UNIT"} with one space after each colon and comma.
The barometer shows {"value": 1031, "unit": "mbar"}
